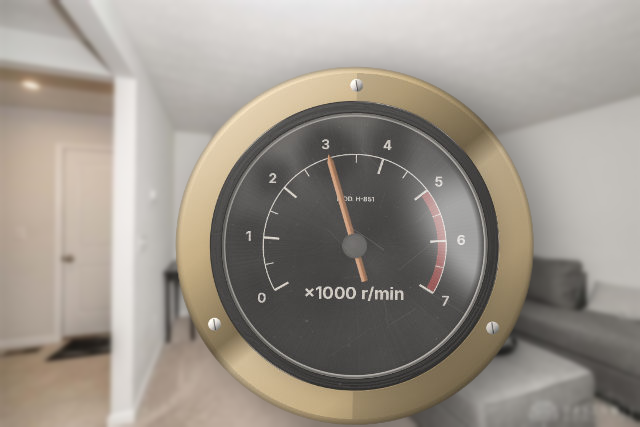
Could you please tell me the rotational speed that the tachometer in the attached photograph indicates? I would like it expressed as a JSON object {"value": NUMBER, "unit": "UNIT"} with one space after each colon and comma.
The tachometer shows {"value": 3000, "unit": "rpm"}
